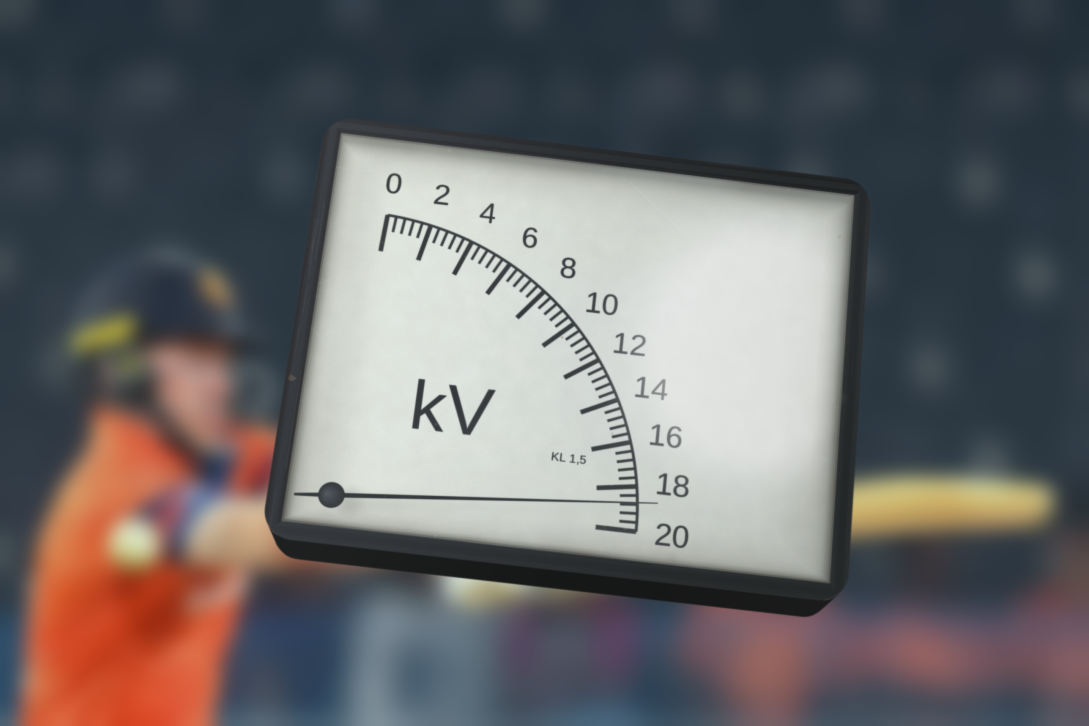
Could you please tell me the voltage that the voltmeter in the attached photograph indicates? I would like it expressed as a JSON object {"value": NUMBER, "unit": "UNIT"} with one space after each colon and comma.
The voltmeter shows {"value": 18.8, "unit": "kV"}
